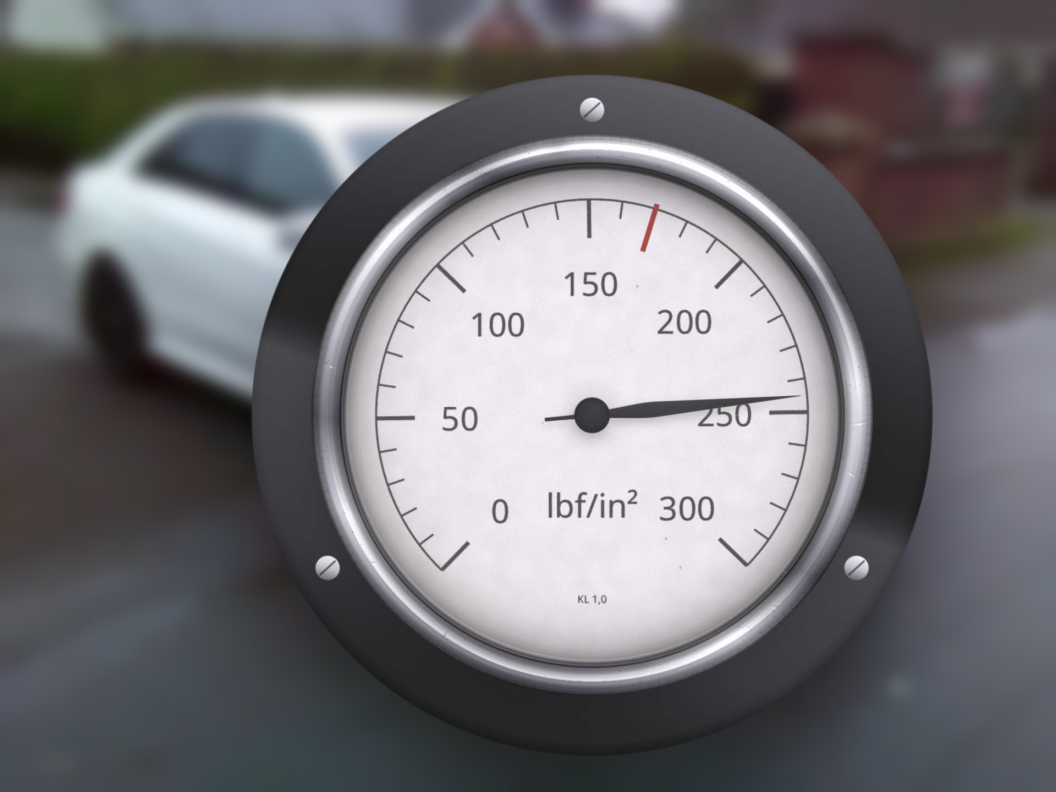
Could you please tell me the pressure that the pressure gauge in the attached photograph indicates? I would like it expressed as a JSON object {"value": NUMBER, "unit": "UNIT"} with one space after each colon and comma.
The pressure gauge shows {"value": 245, "unit": "psi"}
